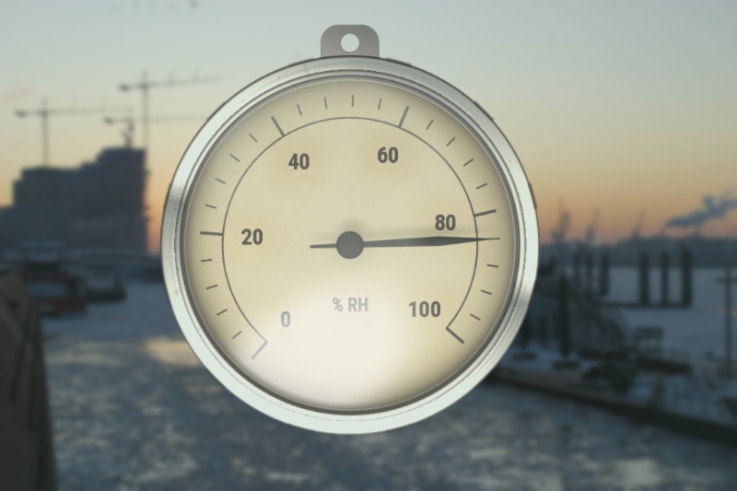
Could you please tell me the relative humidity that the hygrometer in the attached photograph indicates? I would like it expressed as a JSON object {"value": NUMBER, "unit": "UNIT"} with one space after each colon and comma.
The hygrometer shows {"value": 84, "unit": "%"}
